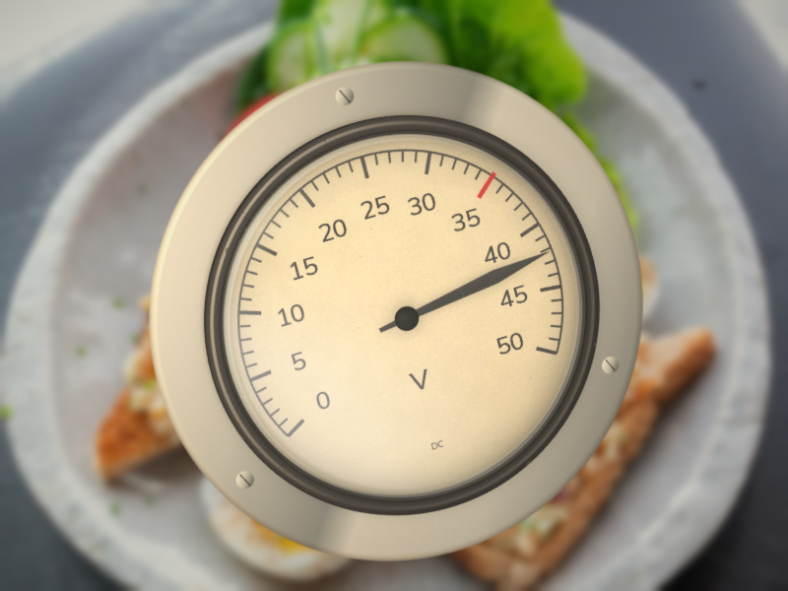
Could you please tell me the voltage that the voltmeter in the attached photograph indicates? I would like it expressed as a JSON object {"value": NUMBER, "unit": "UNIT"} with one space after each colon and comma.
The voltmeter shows {"value": 42, "unit": "V"}
